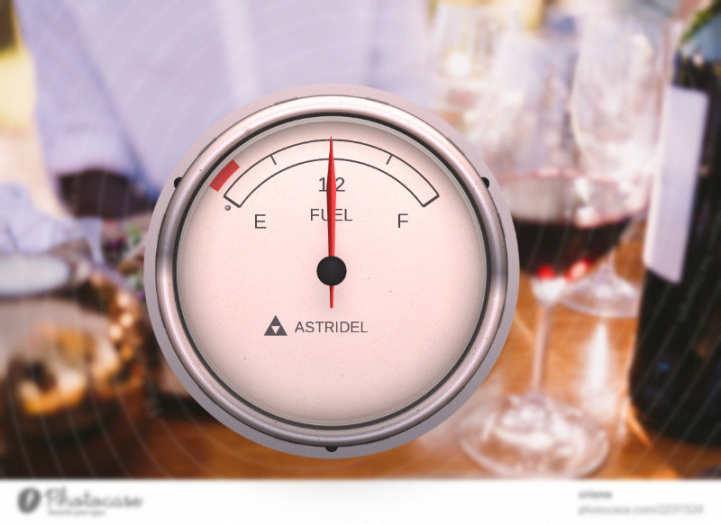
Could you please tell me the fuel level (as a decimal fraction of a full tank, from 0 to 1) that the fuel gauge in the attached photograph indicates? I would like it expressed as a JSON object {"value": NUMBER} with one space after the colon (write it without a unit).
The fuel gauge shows {"value": 0.5}
